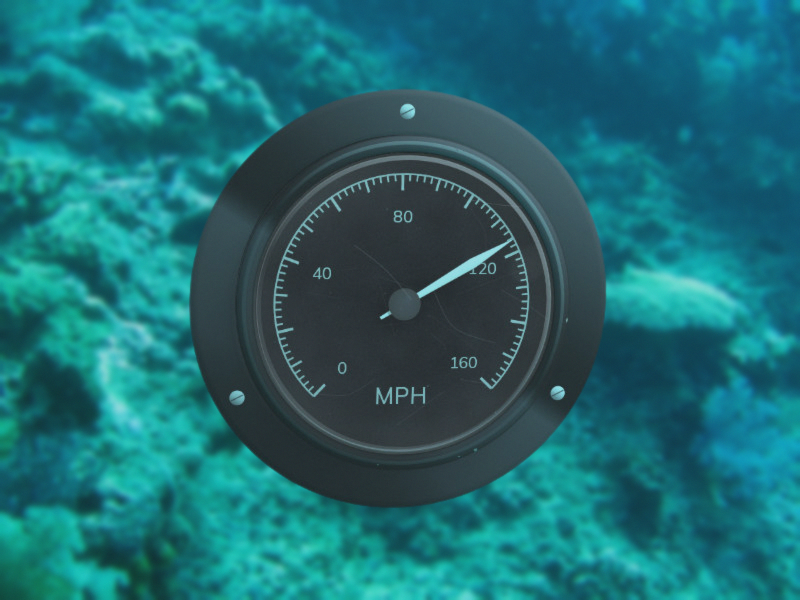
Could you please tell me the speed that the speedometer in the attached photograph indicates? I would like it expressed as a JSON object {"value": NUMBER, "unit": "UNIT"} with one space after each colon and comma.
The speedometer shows {"value": 116, "unit": "mph"}
